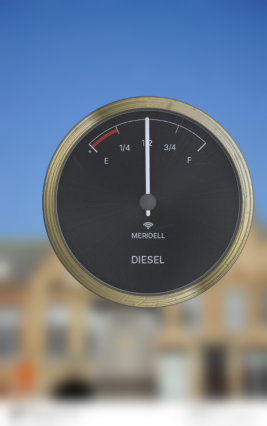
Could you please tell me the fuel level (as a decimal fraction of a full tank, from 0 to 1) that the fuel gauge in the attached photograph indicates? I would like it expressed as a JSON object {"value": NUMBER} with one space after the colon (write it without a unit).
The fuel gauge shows {"value": 0.5}
